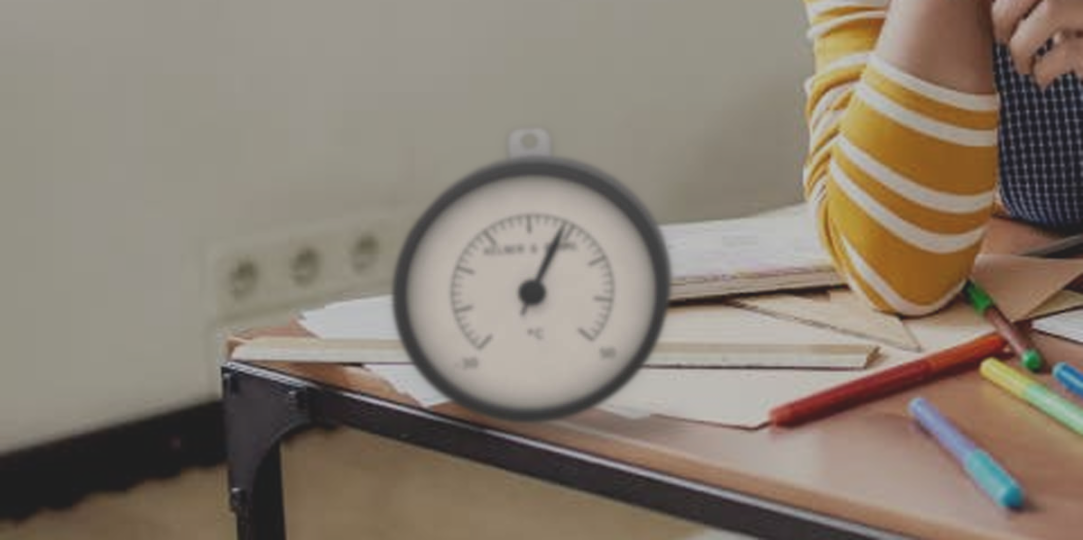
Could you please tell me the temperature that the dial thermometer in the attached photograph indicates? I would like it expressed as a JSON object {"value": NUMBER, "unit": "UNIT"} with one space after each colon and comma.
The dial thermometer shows {"value": 18, "unit": "°C"}
